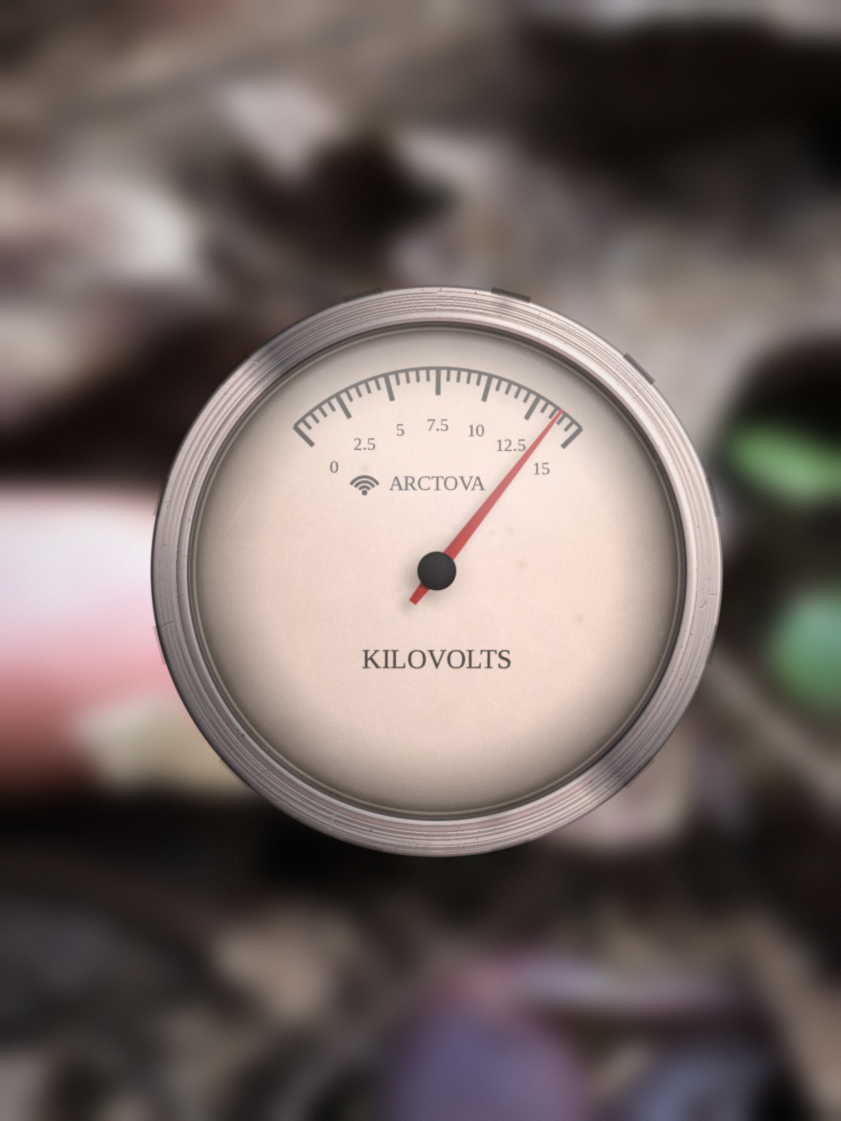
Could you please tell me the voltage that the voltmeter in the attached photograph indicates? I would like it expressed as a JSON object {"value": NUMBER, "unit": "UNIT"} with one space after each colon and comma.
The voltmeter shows {"value": 13.75, "unit": "kV"}
